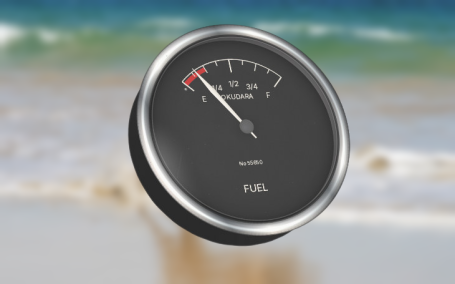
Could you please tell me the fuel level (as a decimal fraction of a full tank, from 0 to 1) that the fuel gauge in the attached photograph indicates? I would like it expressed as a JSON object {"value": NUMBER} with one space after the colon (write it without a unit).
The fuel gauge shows {"value": 0.125}
